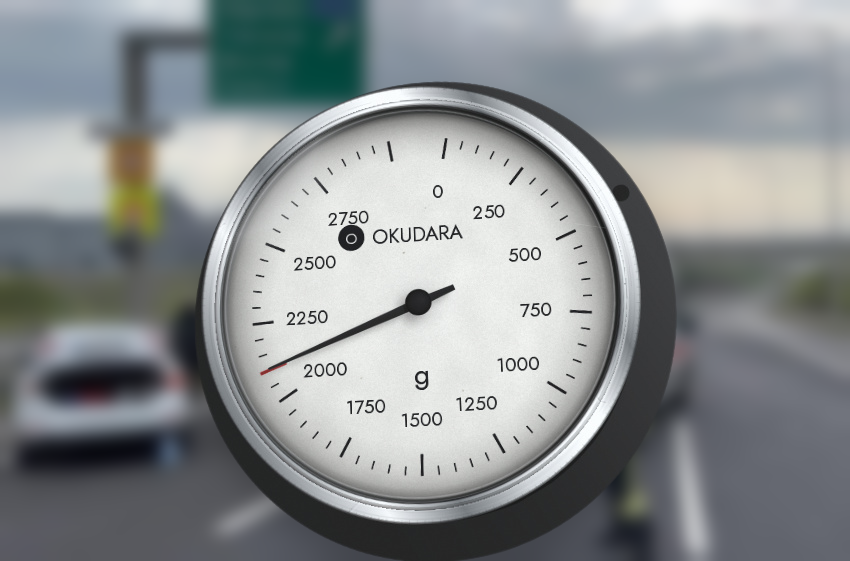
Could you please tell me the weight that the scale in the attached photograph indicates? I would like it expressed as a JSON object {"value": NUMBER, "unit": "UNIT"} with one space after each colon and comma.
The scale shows {"value": 2100, "unit": "g"}
